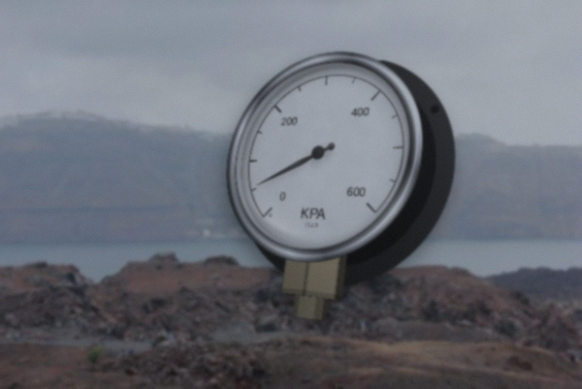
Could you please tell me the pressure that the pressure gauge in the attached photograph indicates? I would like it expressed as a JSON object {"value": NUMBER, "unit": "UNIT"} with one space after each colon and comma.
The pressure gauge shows {"value": 50, "unit": "kPa"}
